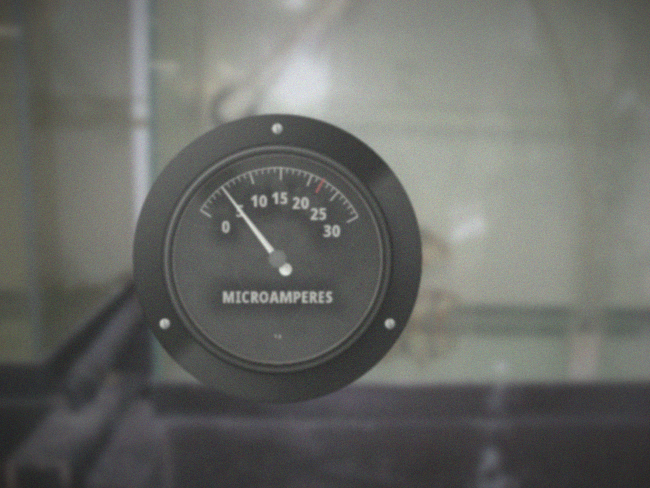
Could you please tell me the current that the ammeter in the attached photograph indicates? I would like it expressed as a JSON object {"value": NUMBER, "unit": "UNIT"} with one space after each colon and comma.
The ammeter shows {"value": 5, "unit": "µA"}
